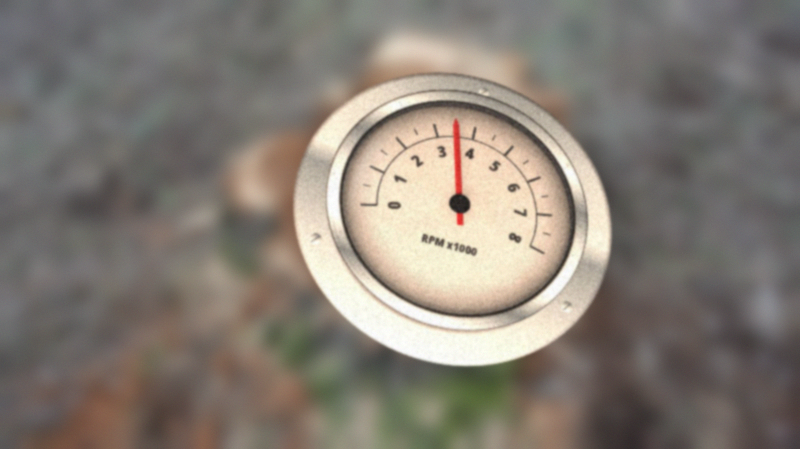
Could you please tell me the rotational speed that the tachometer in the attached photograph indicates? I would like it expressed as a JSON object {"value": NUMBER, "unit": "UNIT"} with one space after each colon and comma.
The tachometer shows {"value": 3500, "unit": "rpm"}
